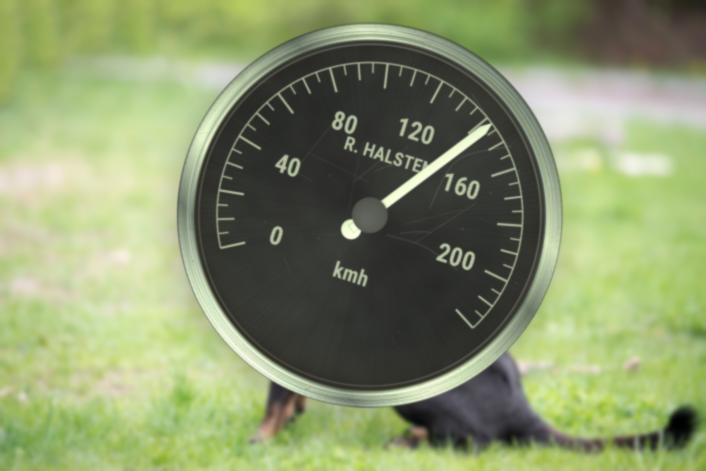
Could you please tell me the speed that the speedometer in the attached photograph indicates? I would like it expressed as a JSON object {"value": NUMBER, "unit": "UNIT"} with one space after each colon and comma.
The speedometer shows {"value": 142.5, "unit": "km/h"}
